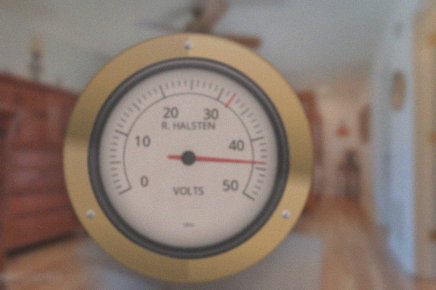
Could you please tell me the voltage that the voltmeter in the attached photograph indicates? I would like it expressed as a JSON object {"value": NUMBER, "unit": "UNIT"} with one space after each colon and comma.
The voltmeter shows {"value": 44, "unit": "V"}
